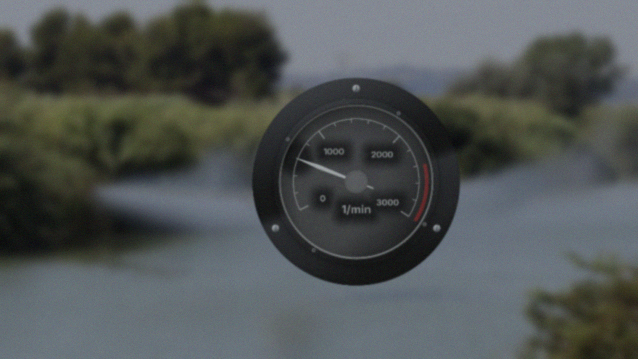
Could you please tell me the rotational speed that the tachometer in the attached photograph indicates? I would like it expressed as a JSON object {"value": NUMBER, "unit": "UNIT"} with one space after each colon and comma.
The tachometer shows {"value": 600, "unit": "rpm"}
